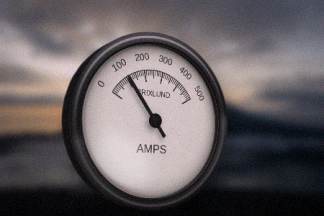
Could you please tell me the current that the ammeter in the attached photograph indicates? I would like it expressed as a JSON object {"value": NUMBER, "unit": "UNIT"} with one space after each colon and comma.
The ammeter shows {"value": 100, "unit": "A"}
